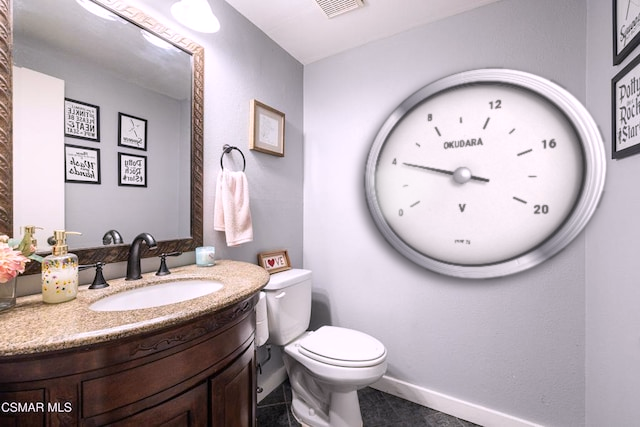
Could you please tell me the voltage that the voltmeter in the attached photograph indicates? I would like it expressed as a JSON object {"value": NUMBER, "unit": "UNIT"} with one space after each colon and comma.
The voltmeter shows {"value": 4, "unit": "V"}
